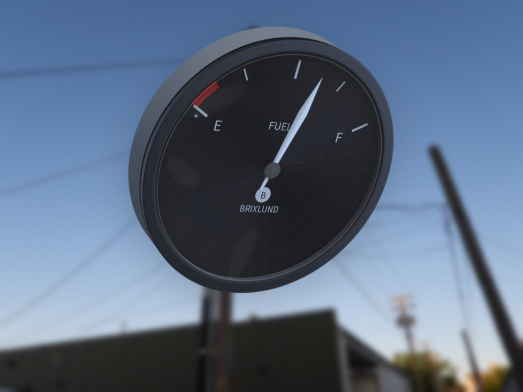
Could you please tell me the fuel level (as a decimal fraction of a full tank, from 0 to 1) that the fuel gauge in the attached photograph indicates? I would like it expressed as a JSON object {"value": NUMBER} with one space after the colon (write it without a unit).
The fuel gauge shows {"value": 0.625}
